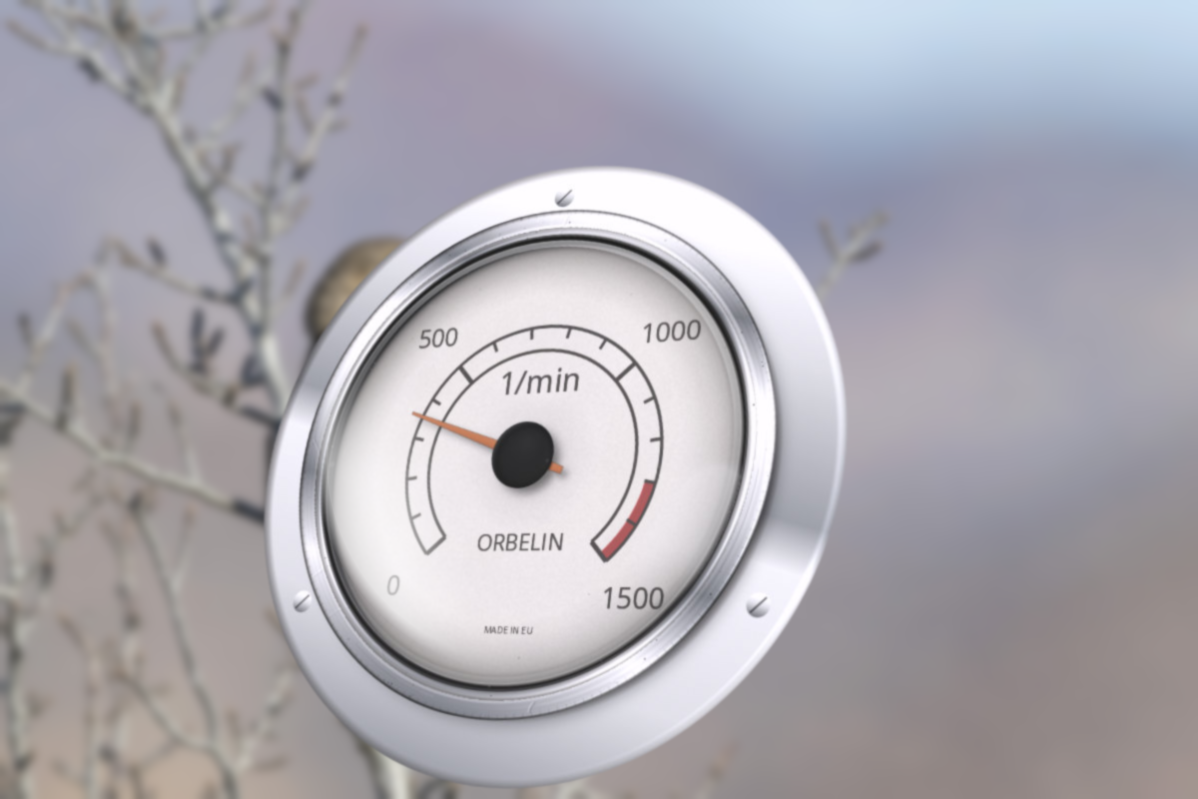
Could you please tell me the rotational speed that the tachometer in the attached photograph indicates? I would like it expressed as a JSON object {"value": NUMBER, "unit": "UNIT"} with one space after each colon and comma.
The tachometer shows {"value": 350, "unit": "rpm"}
